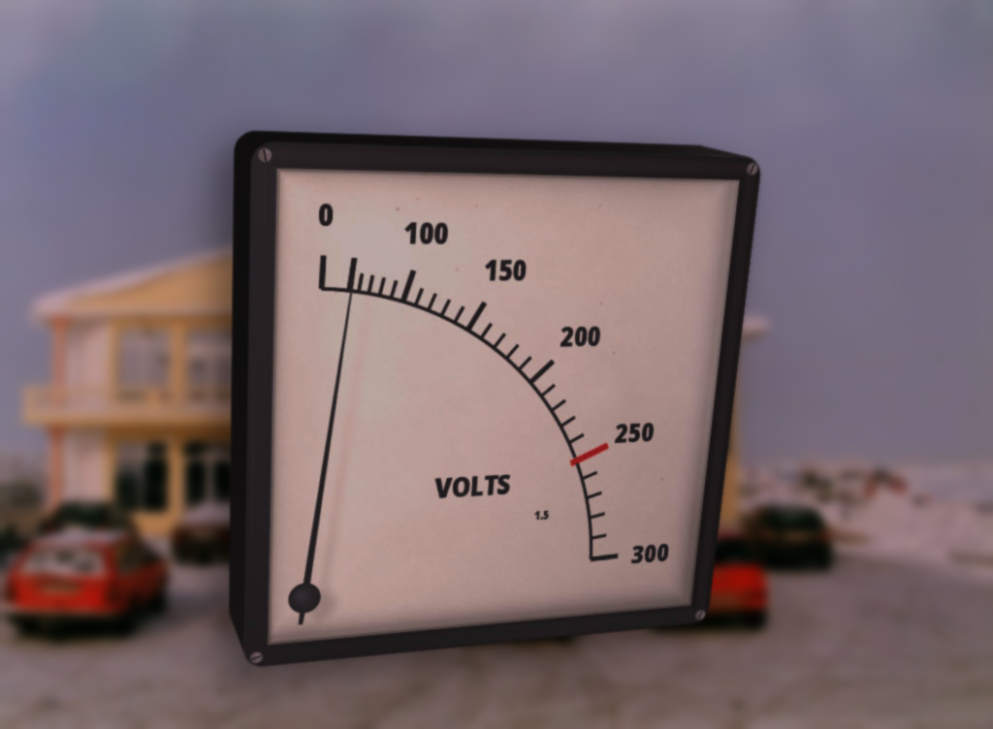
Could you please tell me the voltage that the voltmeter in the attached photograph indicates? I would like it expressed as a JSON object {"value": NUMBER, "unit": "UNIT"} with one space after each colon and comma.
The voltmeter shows {"value": 50, "unit": "V"}
